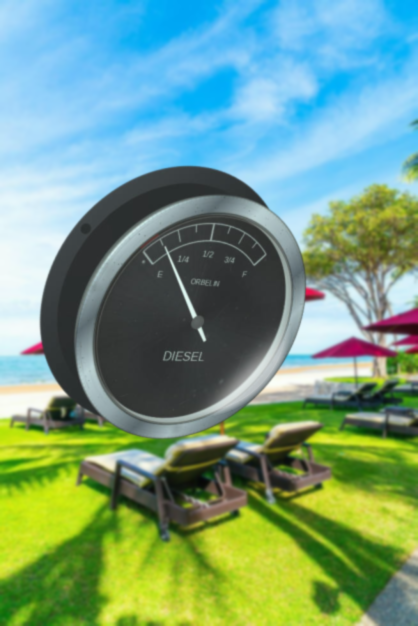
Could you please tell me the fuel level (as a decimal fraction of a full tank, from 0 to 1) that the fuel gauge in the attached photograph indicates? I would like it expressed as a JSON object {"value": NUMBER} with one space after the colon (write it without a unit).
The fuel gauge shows {"value": 0.125}
